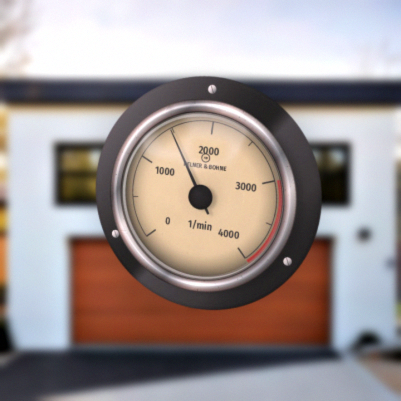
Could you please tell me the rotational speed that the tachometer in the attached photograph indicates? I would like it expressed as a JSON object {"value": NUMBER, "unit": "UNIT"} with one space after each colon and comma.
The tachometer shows {"value": 1500, "unit": "rpm"}
